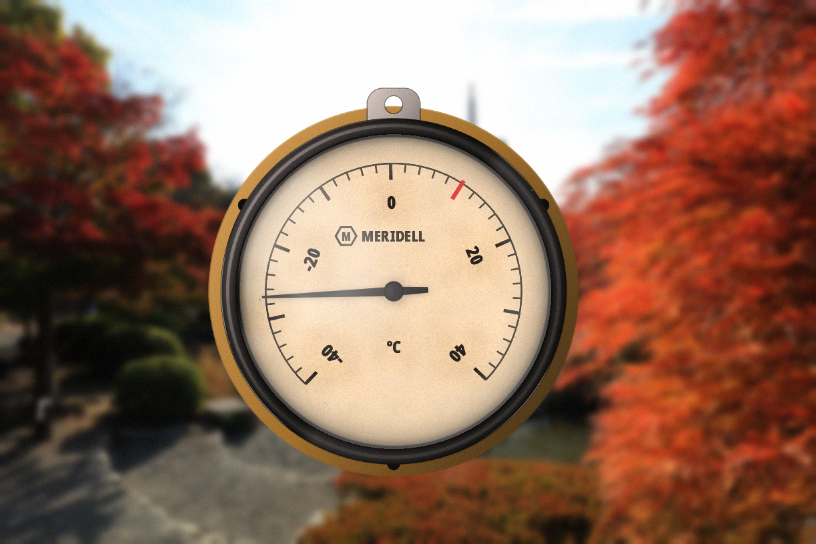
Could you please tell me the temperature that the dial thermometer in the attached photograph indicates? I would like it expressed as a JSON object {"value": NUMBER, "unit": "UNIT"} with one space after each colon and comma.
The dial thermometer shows {"value": -27, "unit": "°C"}
